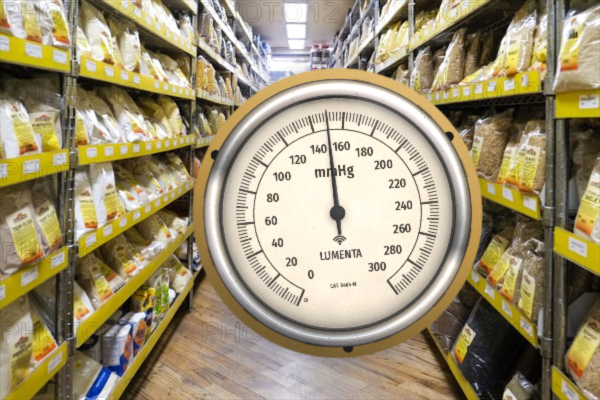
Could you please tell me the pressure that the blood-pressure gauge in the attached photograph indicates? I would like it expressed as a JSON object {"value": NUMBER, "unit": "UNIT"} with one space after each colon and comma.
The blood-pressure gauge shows {"value": 150, "unit": "mmHg"}
